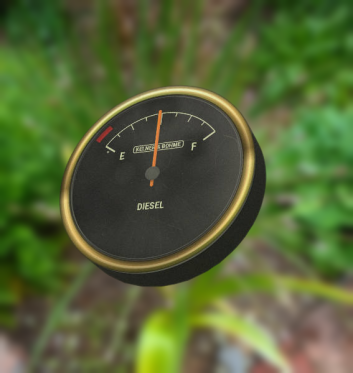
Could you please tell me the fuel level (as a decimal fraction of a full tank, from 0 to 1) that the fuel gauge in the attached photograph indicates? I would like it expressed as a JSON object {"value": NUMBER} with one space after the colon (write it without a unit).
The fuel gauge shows {"value": 0.5}
